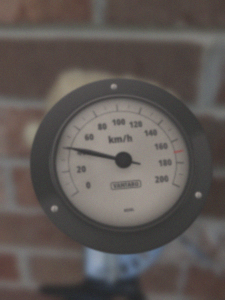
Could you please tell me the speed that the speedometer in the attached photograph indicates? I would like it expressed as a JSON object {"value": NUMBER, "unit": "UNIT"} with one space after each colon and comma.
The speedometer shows {"value": 40, "unit": "km/h"}
